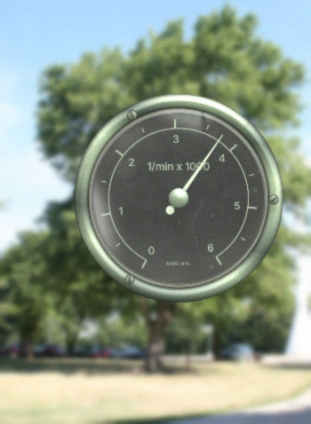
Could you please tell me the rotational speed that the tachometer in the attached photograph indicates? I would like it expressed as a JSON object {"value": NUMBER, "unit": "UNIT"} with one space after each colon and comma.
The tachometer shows {"value": 3750, "unit": "rpm"}
